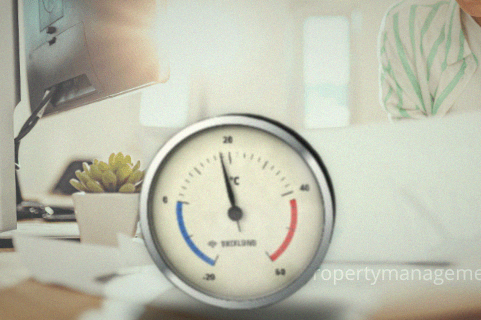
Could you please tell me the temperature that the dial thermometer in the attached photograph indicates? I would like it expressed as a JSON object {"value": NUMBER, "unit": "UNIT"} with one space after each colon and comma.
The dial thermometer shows {"value": 18, "unit": "°C"}
